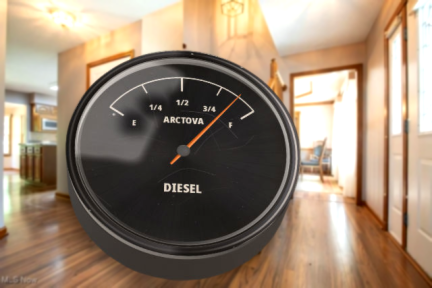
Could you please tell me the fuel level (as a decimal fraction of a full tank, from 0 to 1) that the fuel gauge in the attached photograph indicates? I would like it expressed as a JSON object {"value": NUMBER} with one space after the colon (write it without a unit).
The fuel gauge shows {"value": 0.875}
